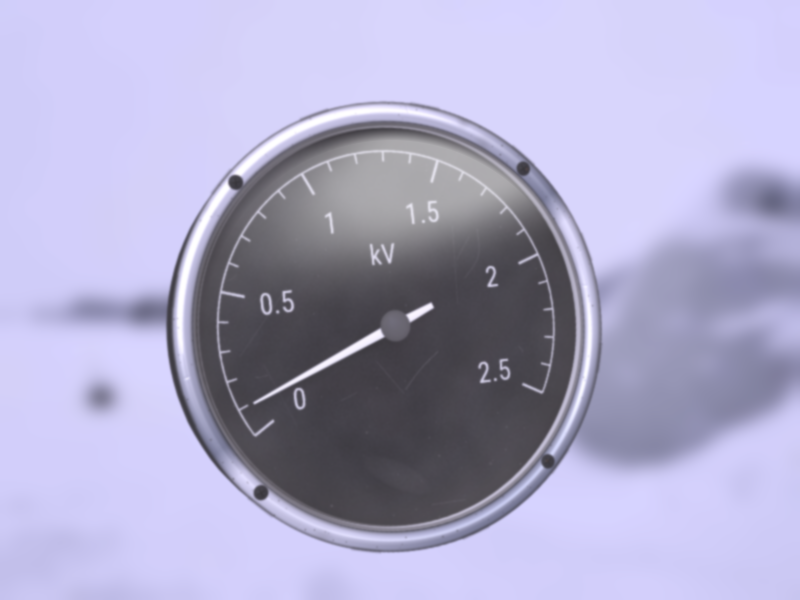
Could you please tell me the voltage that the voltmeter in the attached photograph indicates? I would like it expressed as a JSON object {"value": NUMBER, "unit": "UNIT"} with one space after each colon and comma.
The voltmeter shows {"value": 0.1, "unit": "kV"}
